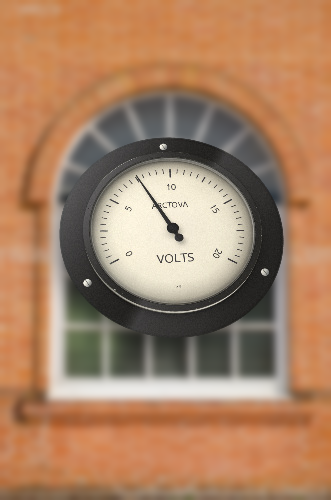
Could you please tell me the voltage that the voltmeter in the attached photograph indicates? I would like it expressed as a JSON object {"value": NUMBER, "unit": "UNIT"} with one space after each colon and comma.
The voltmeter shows {"value": 7.5, "unit": "V"}
